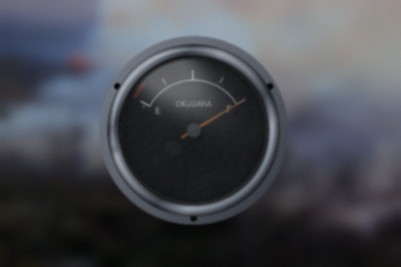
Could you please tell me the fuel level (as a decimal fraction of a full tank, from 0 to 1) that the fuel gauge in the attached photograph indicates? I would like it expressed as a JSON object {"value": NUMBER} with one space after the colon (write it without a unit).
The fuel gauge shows {"value": 1}
